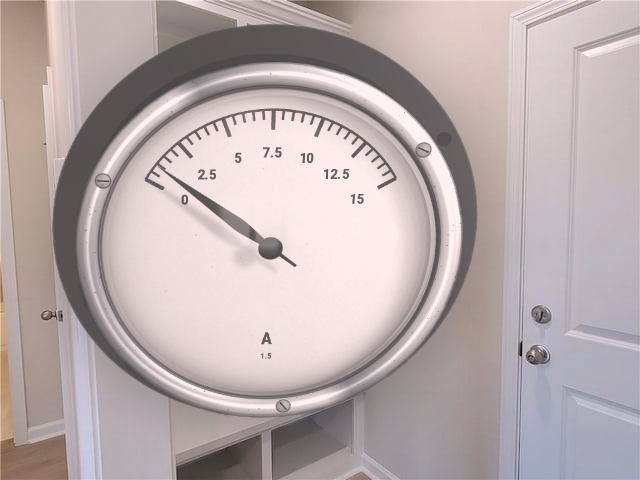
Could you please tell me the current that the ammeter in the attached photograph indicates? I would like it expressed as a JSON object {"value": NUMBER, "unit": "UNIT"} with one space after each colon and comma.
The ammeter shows {"value": 1, "unit": "A"}
